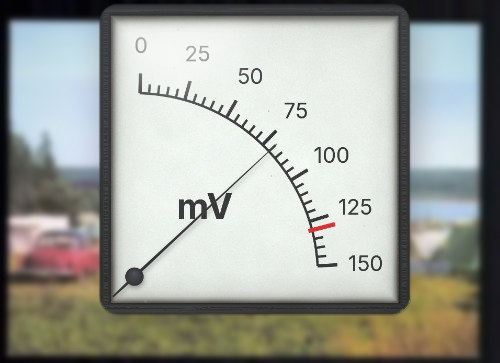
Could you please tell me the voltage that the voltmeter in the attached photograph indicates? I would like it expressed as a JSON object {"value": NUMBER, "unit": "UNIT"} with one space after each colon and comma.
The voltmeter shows {"value": 80, "unit": "mV"}
